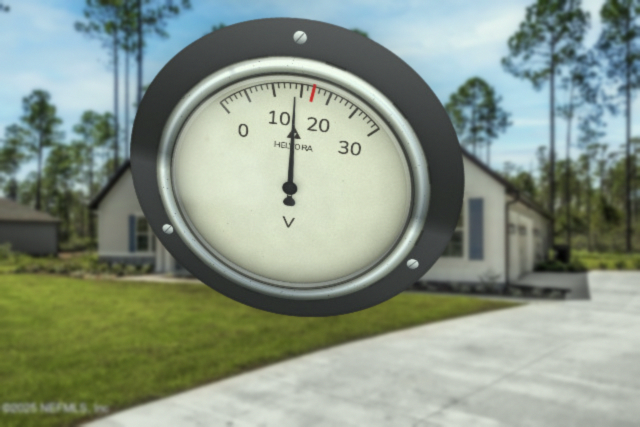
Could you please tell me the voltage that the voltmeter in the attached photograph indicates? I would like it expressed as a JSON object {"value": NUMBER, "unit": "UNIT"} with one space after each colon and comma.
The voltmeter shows {"value": 14, "unit": "V"}
